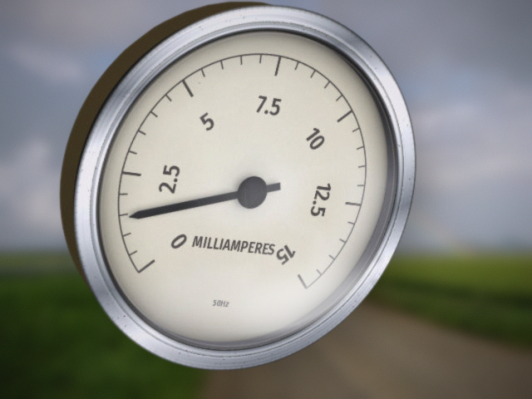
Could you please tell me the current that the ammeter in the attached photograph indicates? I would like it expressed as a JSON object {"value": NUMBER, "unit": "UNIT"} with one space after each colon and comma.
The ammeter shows {"value": 1.5, "unit": "mA"}
